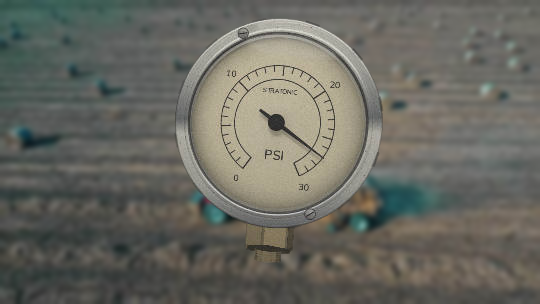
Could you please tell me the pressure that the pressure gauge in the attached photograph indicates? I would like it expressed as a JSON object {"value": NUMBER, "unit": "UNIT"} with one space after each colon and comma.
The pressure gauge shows {"value": 27, "unit": "psi"}
